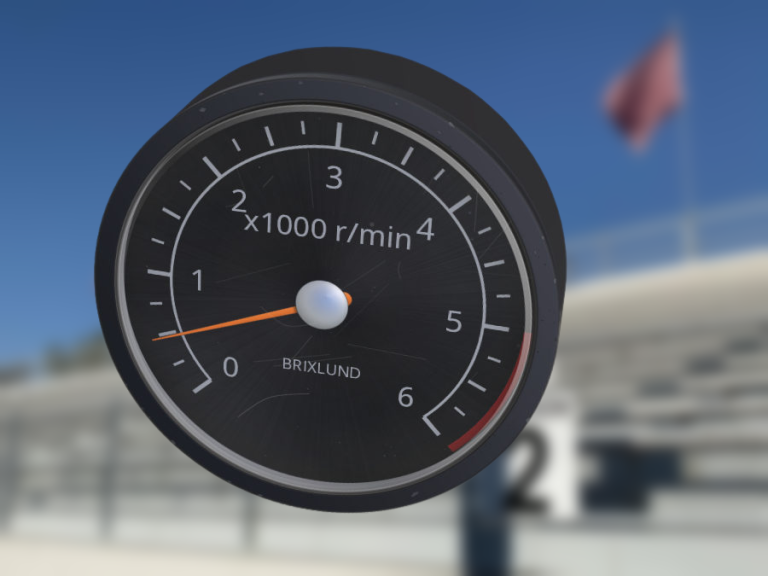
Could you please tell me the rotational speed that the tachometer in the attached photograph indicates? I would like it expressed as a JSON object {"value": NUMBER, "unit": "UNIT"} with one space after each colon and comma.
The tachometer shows {"value": 500, "unit": "rpm"}
